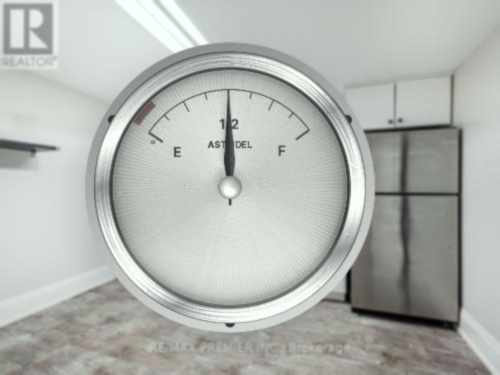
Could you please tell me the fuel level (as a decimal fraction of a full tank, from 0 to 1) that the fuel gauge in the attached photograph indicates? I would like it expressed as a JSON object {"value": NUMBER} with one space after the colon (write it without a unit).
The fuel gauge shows {"value": 0.5}
